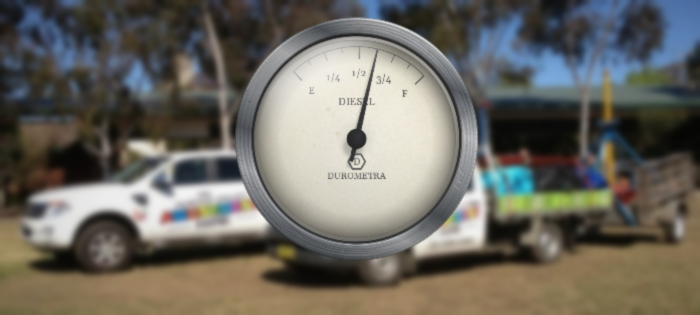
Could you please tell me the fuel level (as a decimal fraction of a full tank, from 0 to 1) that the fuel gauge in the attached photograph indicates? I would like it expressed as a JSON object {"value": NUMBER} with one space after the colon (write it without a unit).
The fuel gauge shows {"value": 0.625}
